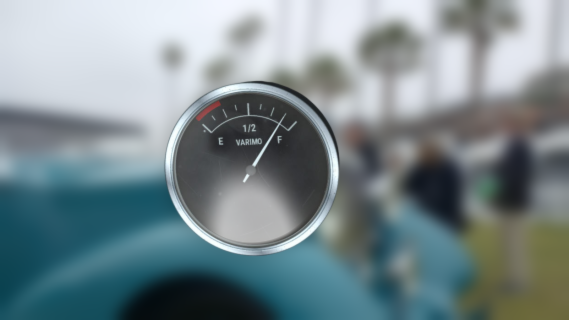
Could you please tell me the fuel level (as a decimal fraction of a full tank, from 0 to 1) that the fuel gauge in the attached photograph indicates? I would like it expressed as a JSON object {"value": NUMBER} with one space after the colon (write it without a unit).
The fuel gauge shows {"value": 0.875}
